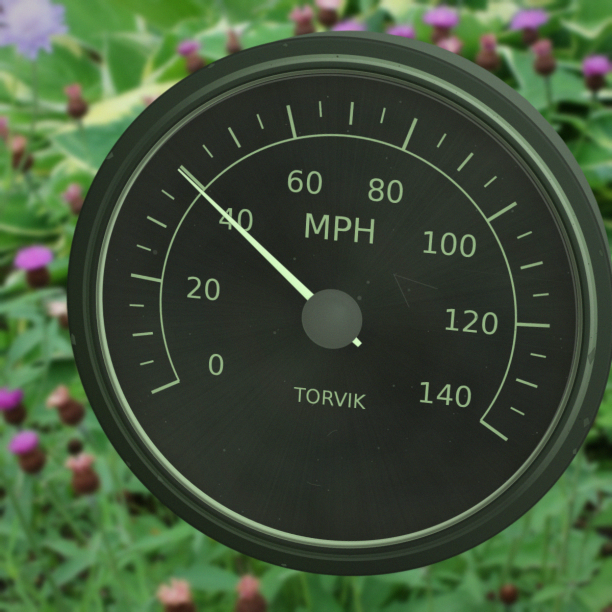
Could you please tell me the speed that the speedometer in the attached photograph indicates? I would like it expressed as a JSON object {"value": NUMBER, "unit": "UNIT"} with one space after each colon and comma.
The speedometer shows {"value": 40, "unit": "mph"}
